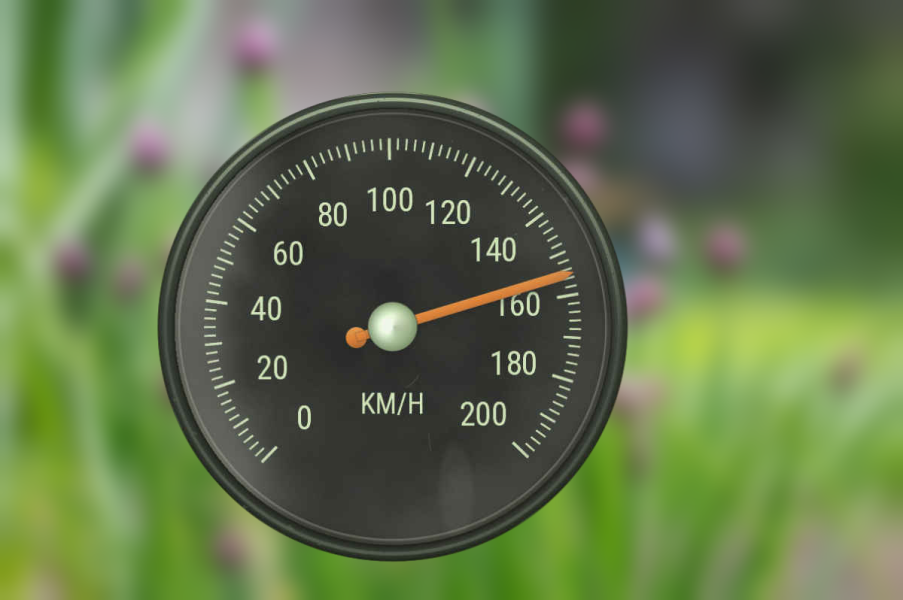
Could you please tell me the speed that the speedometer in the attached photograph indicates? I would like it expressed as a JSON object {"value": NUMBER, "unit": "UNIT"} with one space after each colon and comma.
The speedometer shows {"value": 155, "unit": "km/h"}
